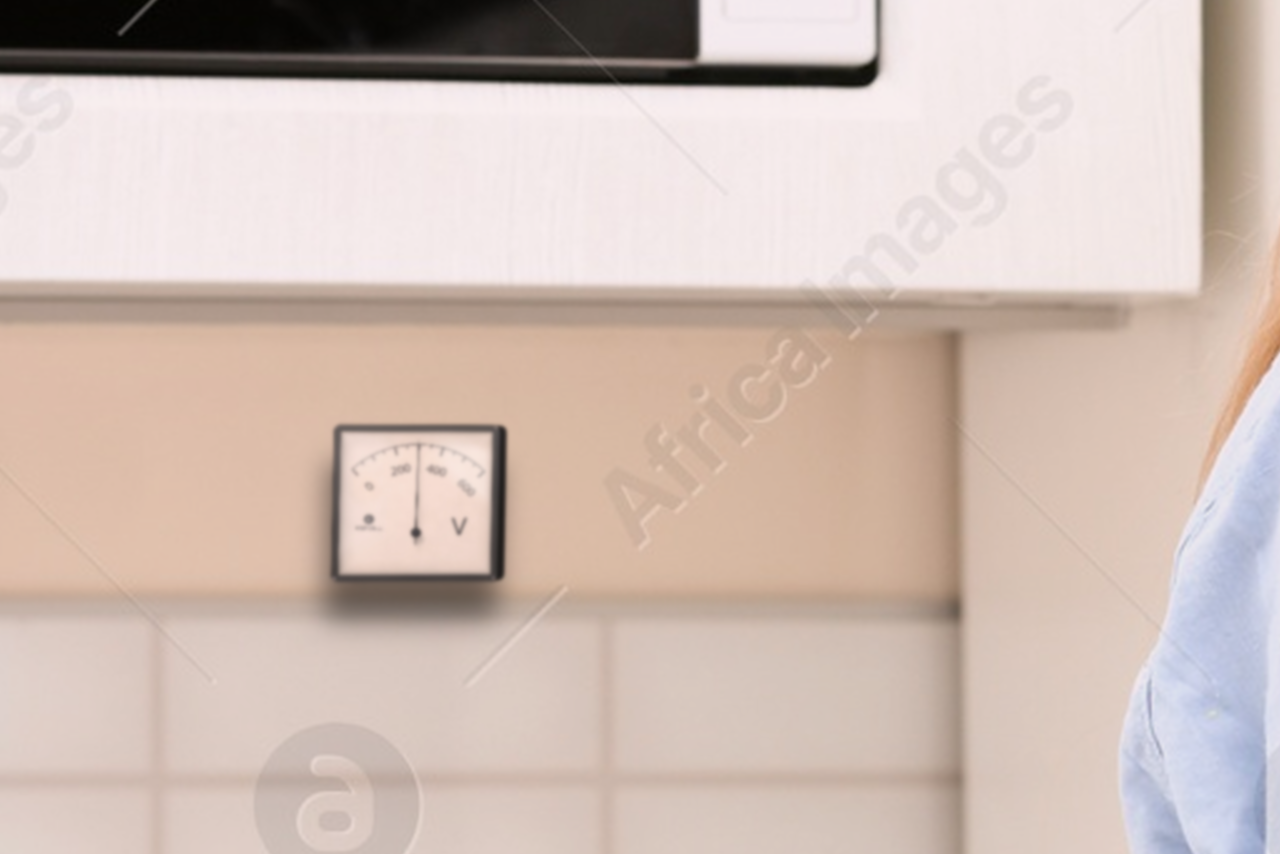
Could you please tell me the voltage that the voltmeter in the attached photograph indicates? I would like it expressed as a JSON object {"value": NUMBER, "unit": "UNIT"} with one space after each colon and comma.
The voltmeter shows {"value": 300, "unit": "V"}
